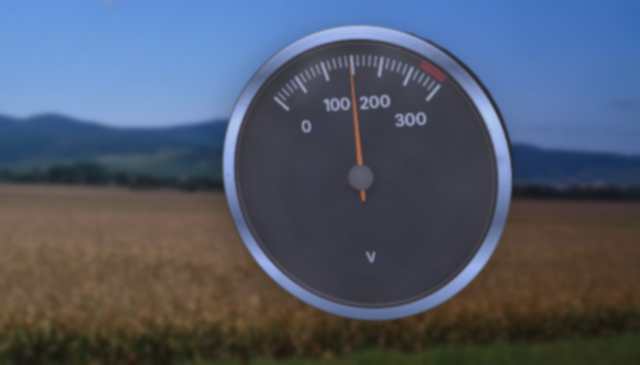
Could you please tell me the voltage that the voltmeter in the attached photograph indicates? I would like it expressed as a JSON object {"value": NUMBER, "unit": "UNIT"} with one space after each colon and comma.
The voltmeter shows {"value": 150, "unit": "V"}
